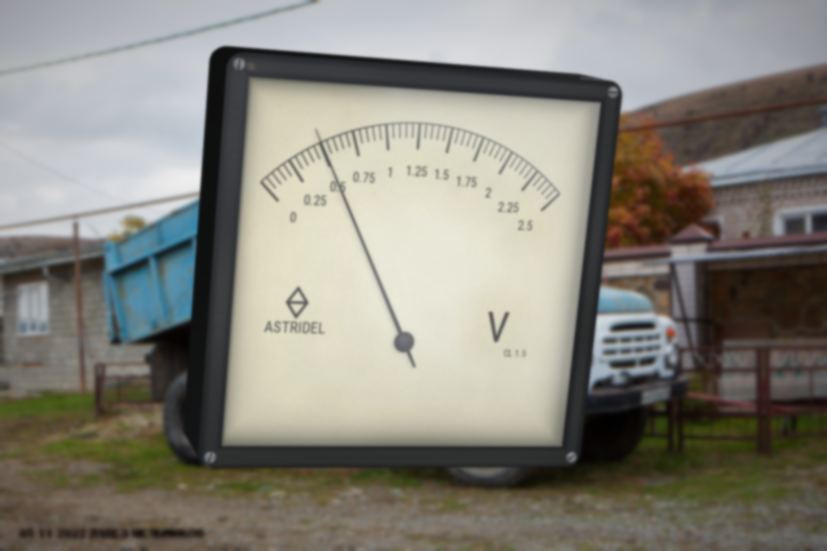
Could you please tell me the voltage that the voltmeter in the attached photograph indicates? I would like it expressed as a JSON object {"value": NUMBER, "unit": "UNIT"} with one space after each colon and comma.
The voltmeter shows {"value": 0.5, "unit": "V"}
